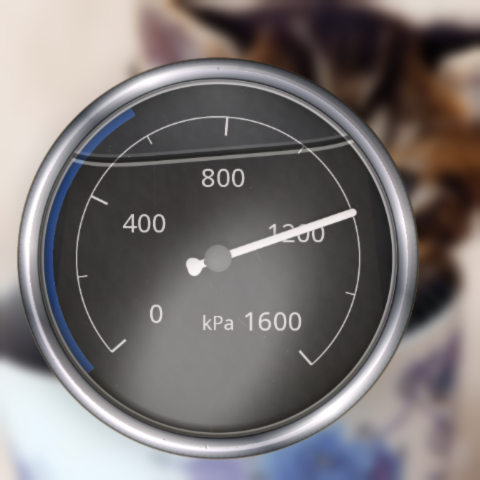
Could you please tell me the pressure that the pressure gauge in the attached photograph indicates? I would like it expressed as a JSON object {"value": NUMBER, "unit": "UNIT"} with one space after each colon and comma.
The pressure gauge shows {"value": 1200, "unit": "kPa"}
